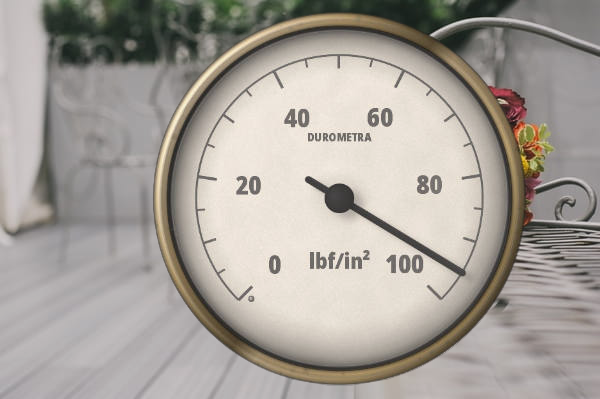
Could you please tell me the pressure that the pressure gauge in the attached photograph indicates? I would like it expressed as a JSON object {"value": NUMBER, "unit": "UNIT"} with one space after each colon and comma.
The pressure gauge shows {"value": 95, "unit": "psi"}
